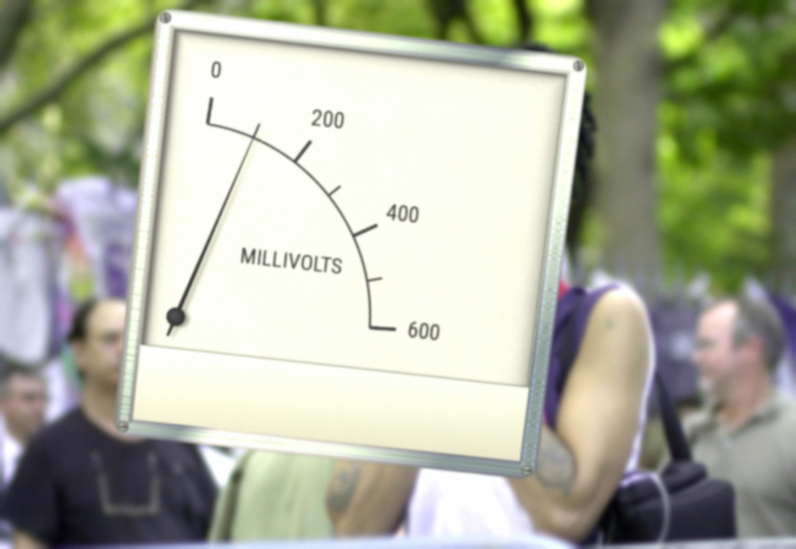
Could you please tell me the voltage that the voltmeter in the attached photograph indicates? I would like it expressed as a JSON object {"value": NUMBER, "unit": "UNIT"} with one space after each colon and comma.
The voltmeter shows {"value": 100, "unit": "mV"}
